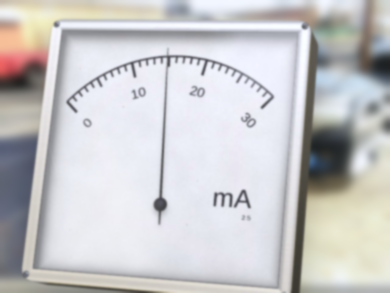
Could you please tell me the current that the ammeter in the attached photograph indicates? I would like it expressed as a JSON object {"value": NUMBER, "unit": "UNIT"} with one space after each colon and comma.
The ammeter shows {"value": 15, "unit": "mA"}
